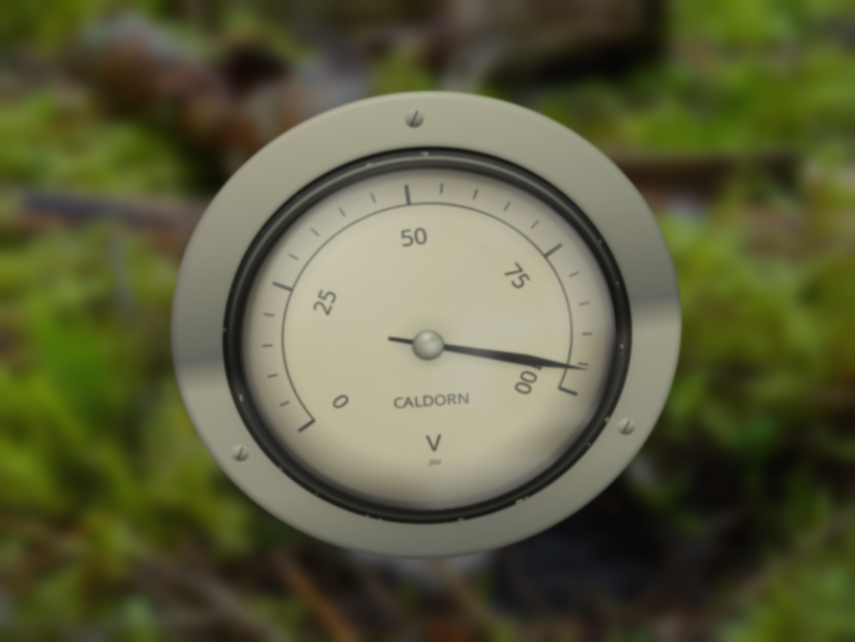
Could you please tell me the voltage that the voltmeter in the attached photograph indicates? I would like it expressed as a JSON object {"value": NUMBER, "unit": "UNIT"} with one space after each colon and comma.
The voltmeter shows {"value": 95, "unit": "V"}
